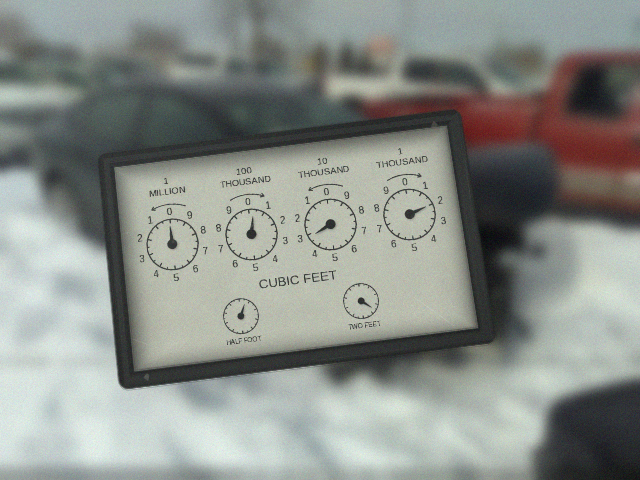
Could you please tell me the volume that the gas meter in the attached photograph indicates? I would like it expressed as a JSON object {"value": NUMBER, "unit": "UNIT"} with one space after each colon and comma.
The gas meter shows {"value": 3200, "unit": "ft³"}
